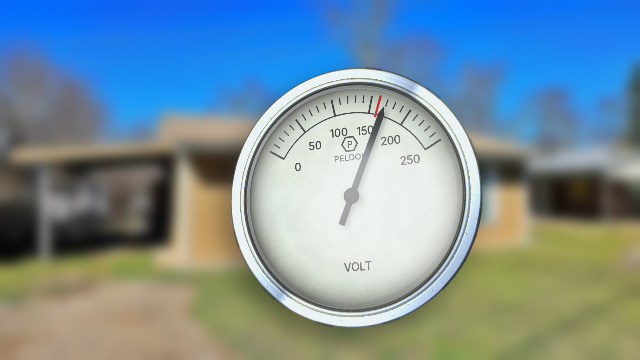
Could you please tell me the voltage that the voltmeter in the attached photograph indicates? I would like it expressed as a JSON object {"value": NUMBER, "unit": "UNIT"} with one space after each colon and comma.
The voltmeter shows {"value": 170, "unit": "V"}
